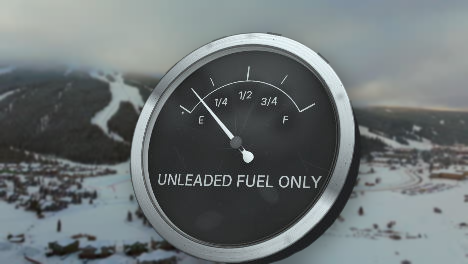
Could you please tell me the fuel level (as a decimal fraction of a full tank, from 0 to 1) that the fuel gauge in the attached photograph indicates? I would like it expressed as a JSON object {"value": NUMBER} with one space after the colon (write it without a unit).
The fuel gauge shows {"value": 0.125}
